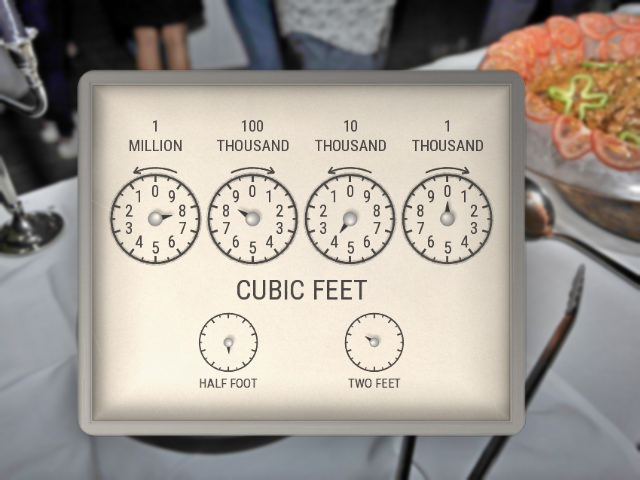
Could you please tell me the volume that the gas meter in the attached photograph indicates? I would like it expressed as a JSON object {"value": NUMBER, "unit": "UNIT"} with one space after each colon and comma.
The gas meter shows {"value": 784000, "unit": "ft³"}
